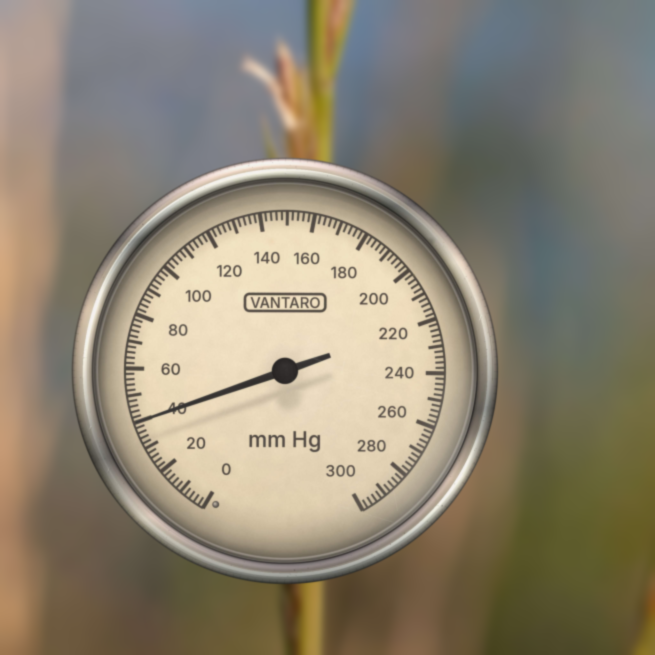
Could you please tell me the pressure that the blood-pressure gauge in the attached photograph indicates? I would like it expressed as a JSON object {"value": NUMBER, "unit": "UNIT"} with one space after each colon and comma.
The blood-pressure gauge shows {"value": 40, "unit": "mmHg"}
